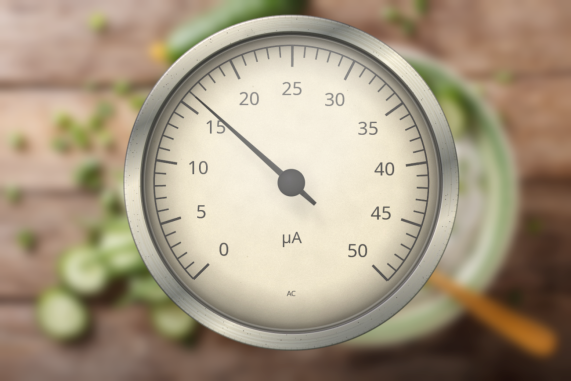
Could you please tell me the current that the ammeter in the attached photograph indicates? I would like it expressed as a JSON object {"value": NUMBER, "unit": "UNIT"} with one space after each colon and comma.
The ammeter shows {"value": 16, "unit": "µA"}
